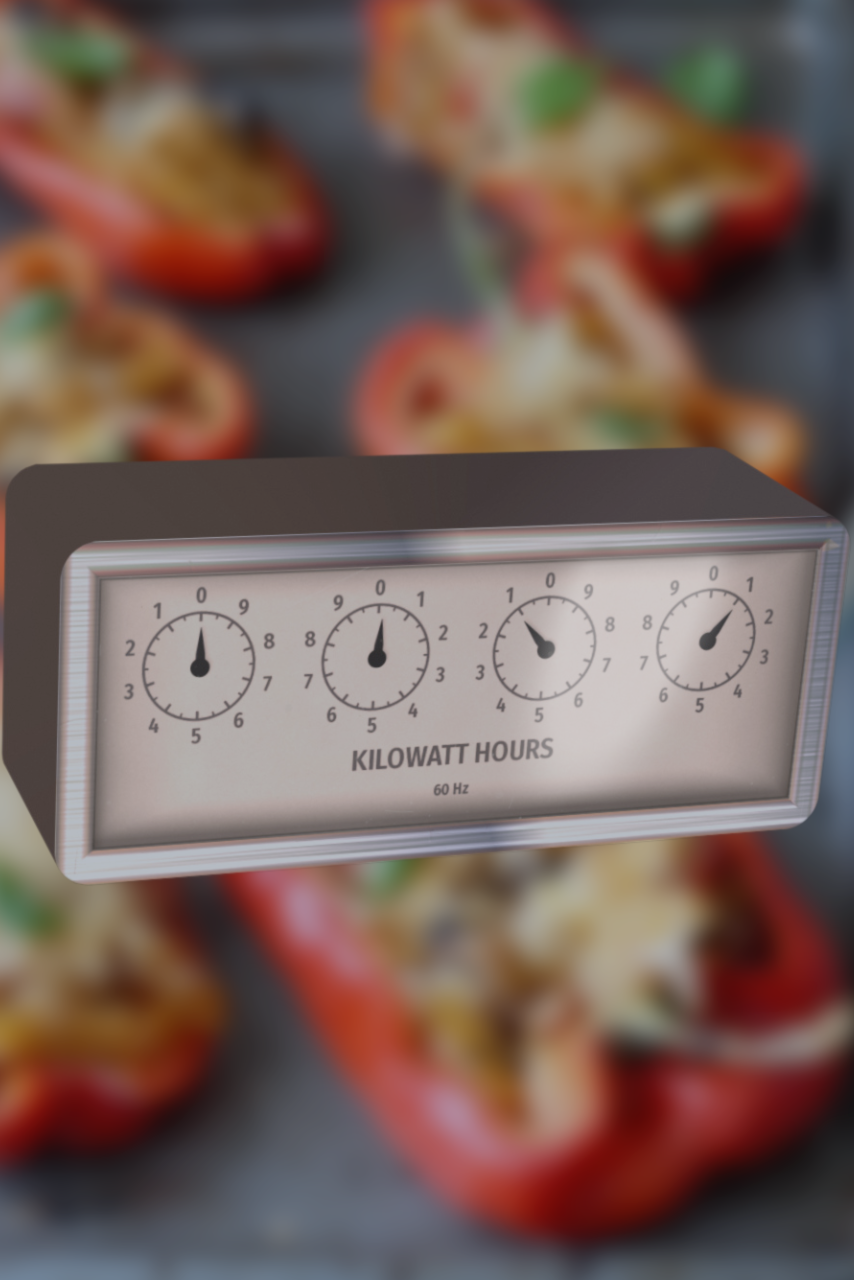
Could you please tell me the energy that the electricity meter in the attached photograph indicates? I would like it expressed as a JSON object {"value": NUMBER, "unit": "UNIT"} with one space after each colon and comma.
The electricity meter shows {"value": 11, "unit": "kWh"}
